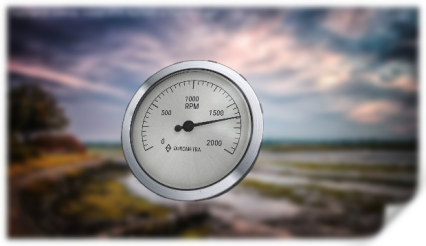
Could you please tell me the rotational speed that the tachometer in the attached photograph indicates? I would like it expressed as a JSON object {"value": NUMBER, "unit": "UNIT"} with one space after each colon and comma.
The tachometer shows {"value": 1650, "unit": "rpm"}
